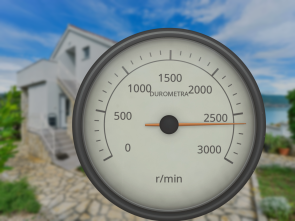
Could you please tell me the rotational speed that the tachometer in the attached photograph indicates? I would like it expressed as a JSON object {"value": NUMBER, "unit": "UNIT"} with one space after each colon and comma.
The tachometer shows {"value": 2600, "unit": "rpm"}
